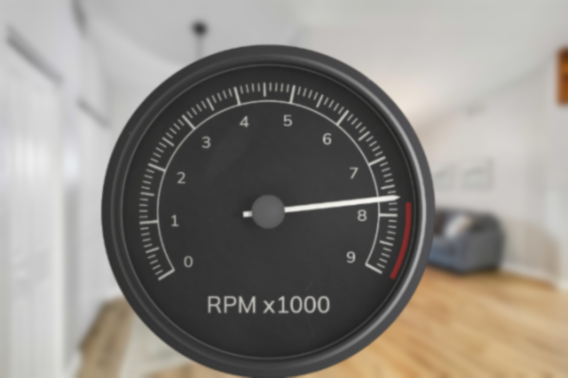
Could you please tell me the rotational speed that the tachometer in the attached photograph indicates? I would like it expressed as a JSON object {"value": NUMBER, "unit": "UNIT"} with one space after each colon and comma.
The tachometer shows {"value": 7700, "unit": "rpm"}
